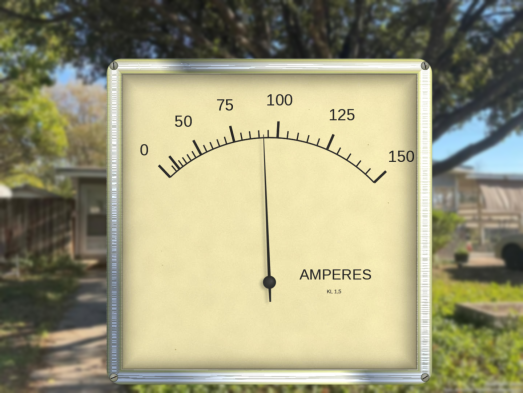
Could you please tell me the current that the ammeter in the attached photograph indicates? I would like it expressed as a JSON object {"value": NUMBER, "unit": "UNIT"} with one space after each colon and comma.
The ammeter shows {"value": 92.5, "unit": "A"}
